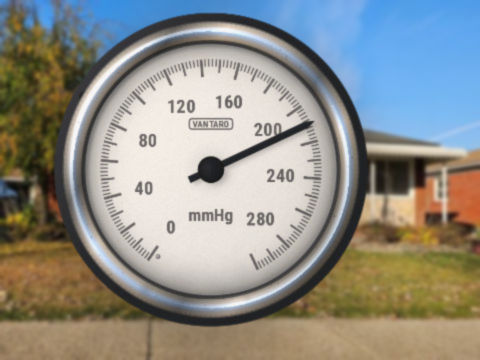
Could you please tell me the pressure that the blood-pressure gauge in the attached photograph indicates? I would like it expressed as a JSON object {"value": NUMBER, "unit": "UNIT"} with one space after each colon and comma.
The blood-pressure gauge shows {"value": 210, "unit": "mmHg"}
